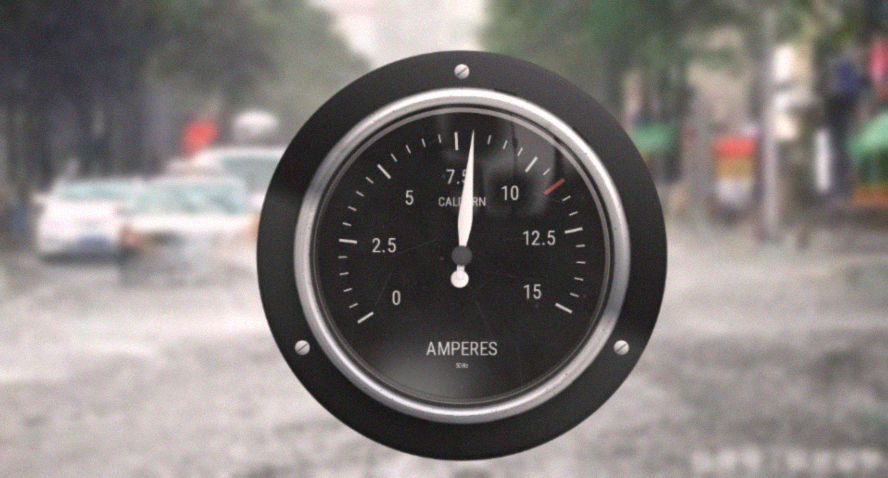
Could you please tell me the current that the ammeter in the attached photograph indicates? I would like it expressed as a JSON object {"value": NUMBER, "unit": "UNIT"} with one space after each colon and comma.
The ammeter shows {"value": 8, "unit": "A"}
